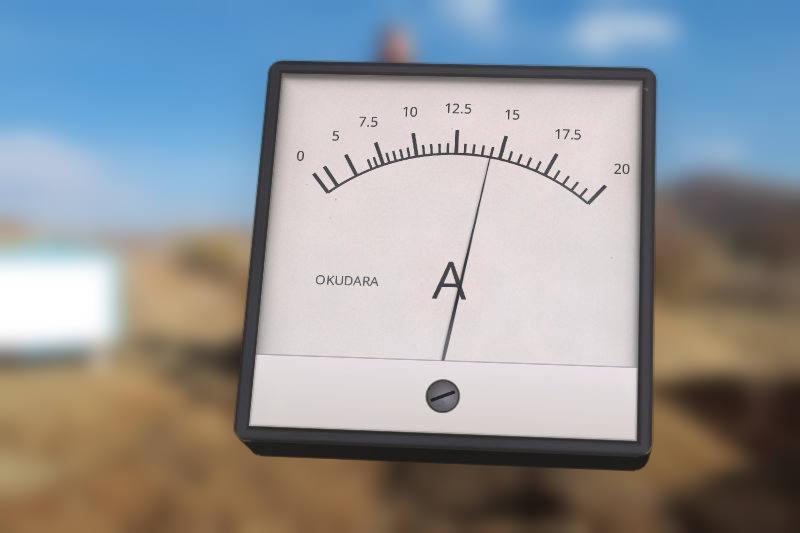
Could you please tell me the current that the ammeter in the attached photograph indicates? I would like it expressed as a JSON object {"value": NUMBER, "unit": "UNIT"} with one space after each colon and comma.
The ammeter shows {"value": 14.5, "unit": "A"}
